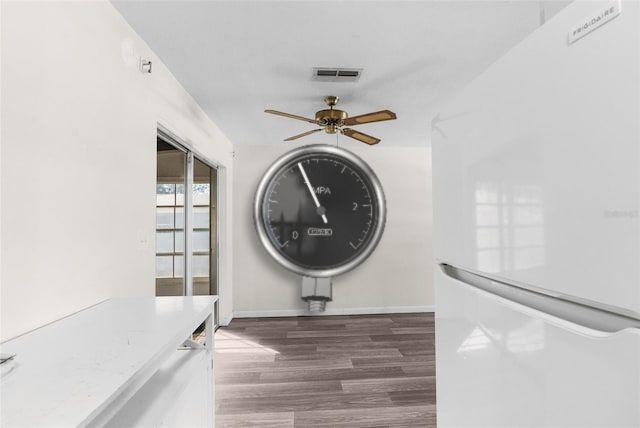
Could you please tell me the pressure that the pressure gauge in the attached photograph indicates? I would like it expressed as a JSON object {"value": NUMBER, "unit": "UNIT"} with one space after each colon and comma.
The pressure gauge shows {"value": 1, "unit": "MPa"}
